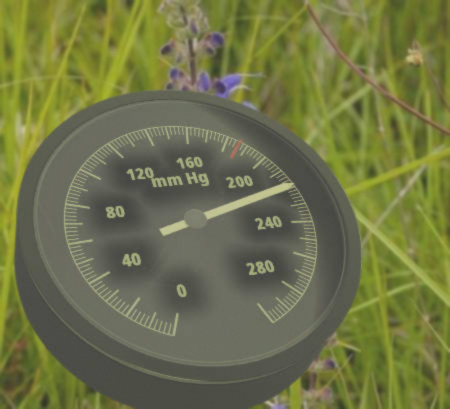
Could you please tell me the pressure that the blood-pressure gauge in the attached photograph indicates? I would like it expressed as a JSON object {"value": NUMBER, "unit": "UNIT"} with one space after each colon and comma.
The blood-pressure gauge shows {"value": 220, "unit": "mmHg"}
